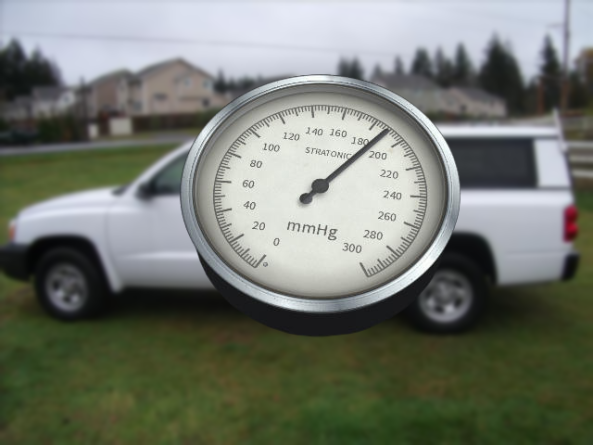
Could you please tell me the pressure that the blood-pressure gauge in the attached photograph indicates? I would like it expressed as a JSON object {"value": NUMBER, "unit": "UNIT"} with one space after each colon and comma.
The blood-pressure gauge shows {"value": 190, "unit": "mmHg"}
